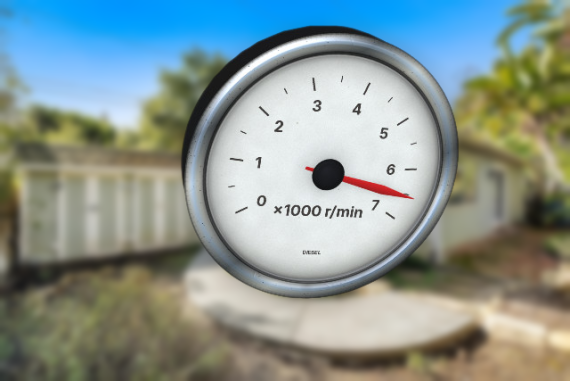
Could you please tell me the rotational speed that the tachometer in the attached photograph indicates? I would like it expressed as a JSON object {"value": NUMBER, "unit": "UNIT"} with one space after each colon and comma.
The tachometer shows {"value": 6500, "unit": "rpm"}
